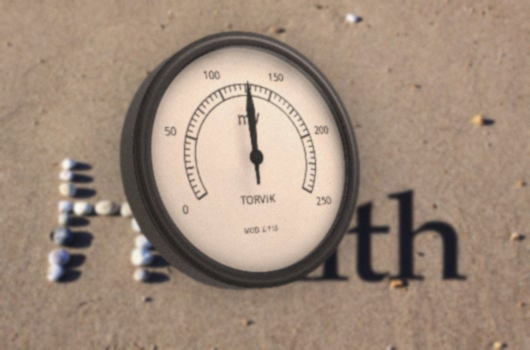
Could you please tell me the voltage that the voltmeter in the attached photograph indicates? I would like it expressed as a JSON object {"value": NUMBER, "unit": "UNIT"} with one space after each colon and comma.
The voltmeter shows {"value": 125, "unit": "mV"}
